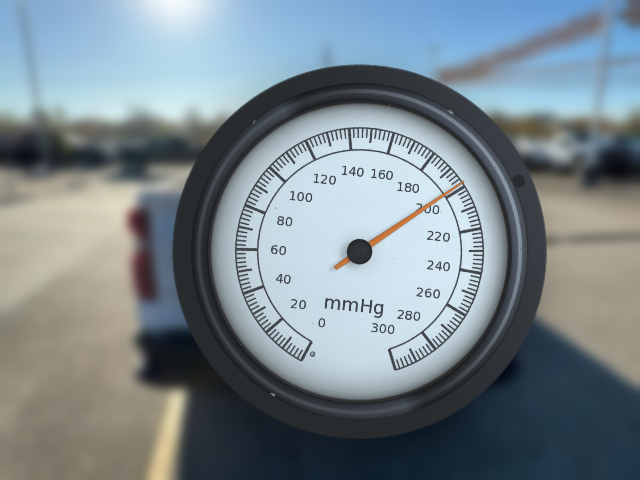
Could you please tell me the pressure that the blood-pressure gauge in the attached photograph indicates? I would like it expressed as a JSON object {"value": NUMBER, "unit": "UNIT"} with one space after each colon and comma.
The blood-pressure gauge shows {"value": 198, "unit": "mmHg"}
